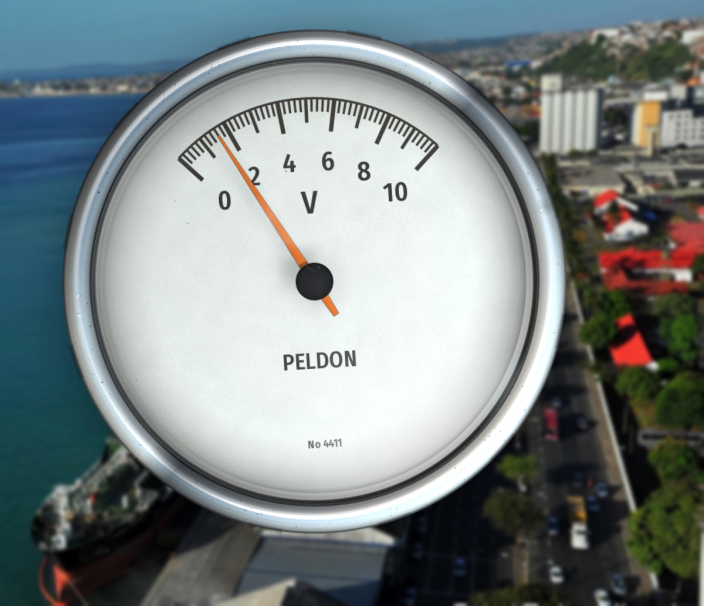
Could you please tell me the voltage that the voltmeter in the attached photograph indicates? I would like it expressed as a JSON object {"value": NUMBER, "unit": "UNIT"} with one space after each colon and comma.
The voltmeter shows {"value": 1.6, "unit": "V"}
